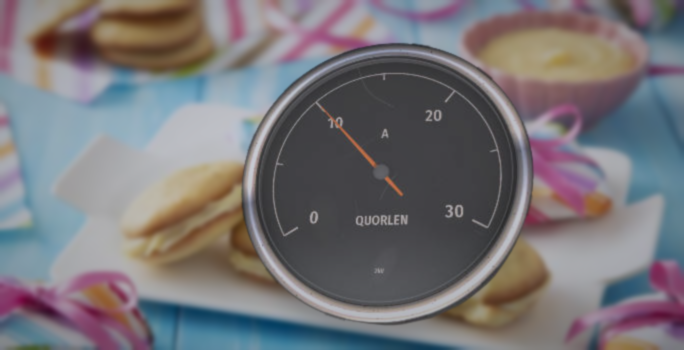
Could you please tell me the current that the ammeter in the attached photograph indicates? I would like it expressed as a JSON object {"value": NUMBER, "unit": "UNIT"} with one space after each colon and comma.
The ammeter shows {"value": 10, "unit": "A"}
